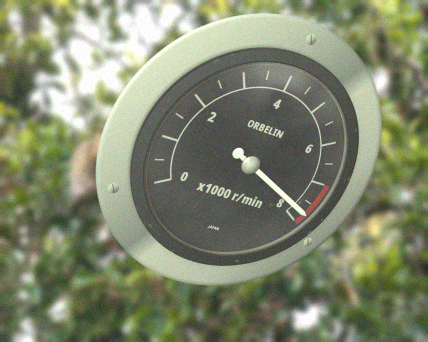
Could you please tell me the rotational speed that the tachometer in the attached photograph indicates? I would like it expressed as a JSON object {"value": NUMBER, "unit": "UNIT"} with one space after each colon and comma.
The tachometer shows {"value": 7750, "unit": "rpm"}
